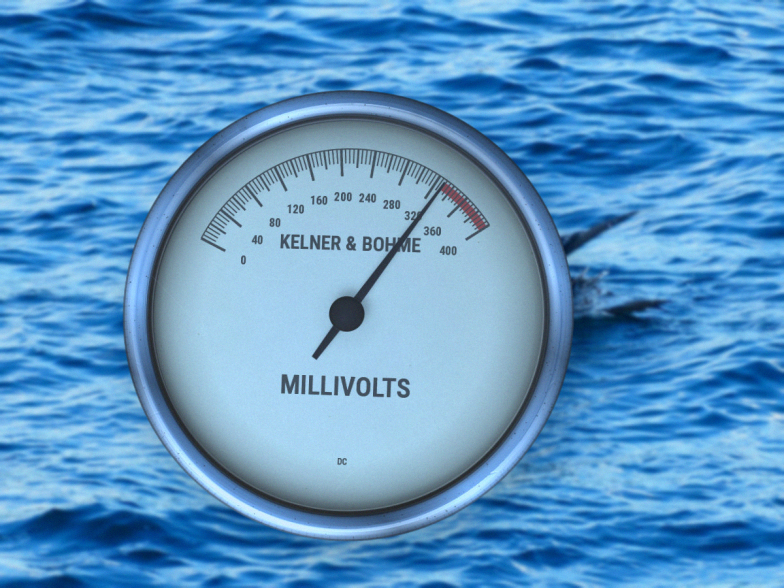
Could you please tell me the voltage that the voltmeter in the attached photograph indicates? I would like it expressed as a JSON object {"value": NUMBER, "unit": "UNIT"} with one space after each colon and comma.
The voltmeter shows {"value": 330, "unit": "mV"}
